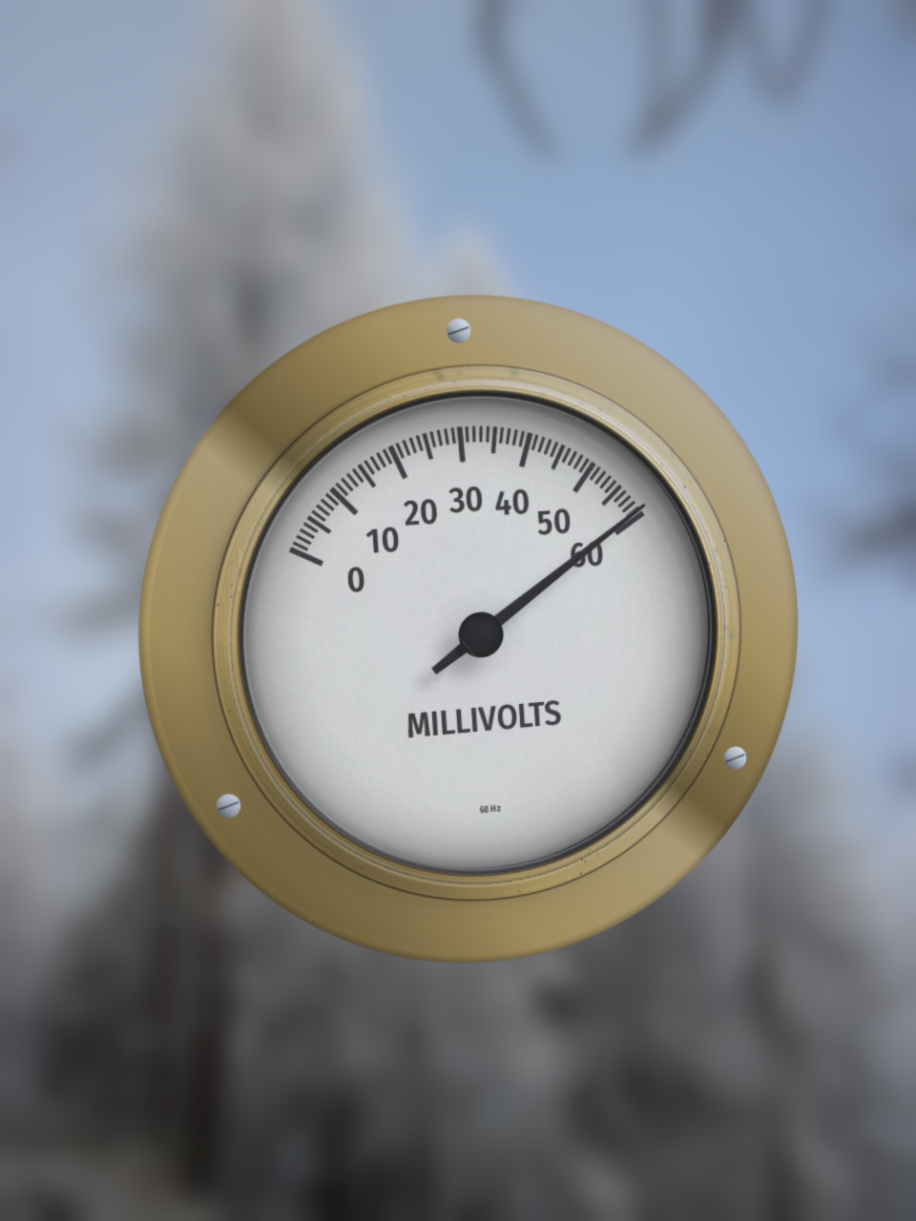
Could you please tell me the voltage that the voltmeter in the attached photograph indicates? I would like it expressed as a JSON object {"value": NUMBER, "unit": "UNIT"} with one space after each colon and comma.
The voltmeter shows {"value": 59, "unit": "mV"}
